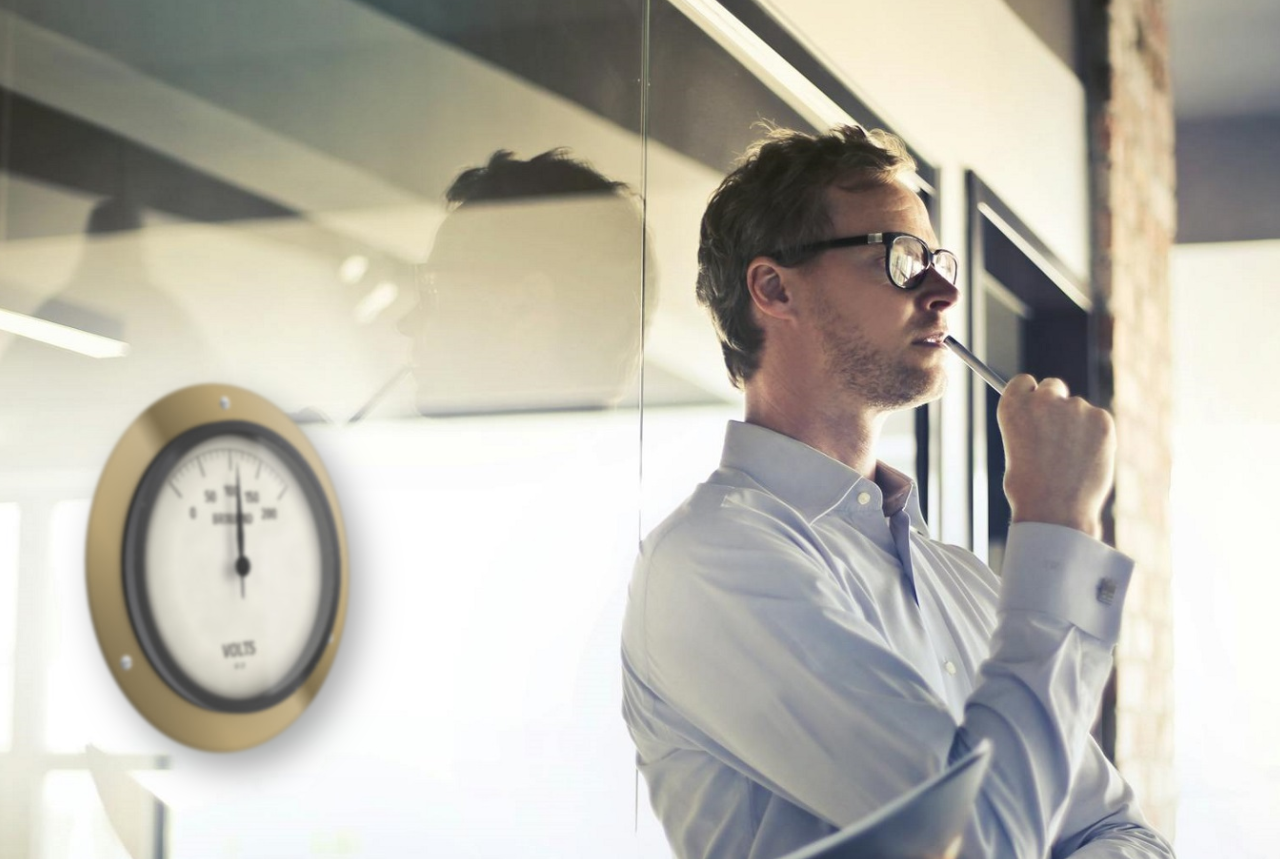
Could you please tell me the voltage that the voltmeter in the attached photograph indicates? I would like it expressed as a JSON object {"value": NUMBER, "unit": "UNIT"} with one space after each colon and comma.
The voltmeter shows {"value": 100, "unit": "V"}
